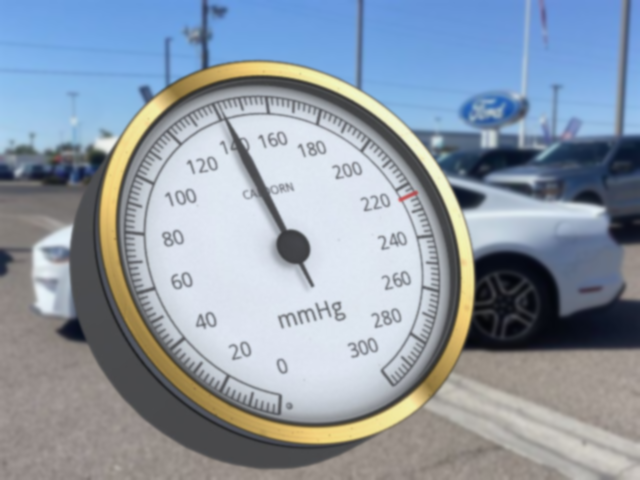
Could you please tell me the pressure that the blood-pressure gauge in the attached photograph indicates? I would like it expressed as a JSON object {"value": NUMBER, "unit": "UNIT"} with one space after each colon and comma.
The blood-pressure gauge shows {"value": 140, "unit": "mmHg"}
